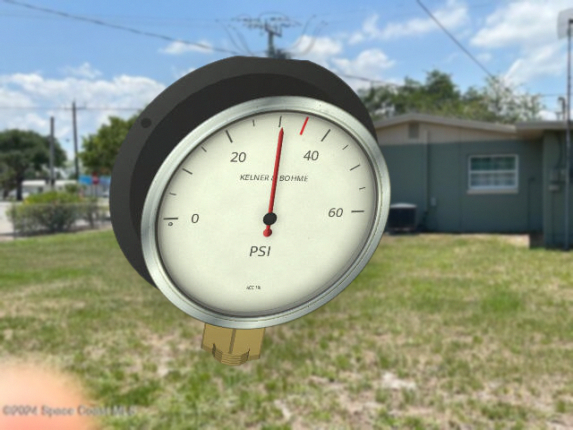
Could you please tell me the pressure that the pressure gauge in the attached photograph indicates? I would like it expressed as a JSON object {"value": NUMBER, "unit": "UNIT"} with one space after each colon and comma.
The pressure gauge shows {"value": 30, "unit": "psi"}
